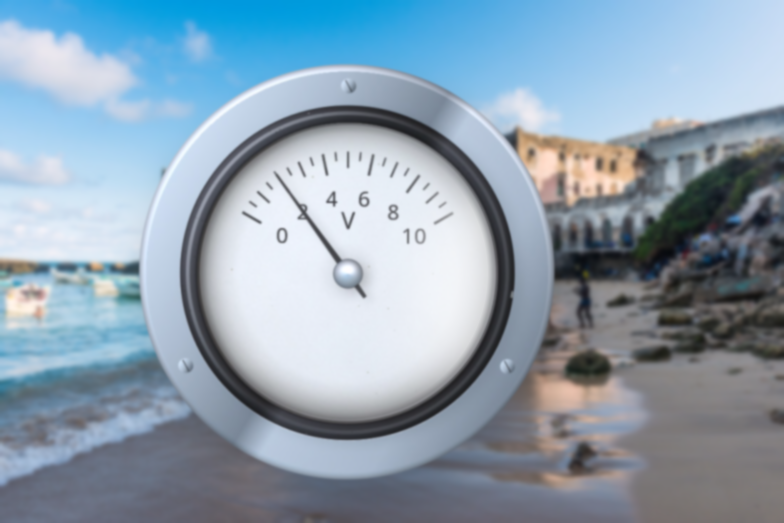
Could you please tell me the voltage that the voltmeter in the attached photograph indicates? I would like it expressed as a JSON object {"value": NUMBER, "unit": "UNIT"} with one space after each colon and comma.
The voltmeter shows {"value": 2, "unit": "V"}
